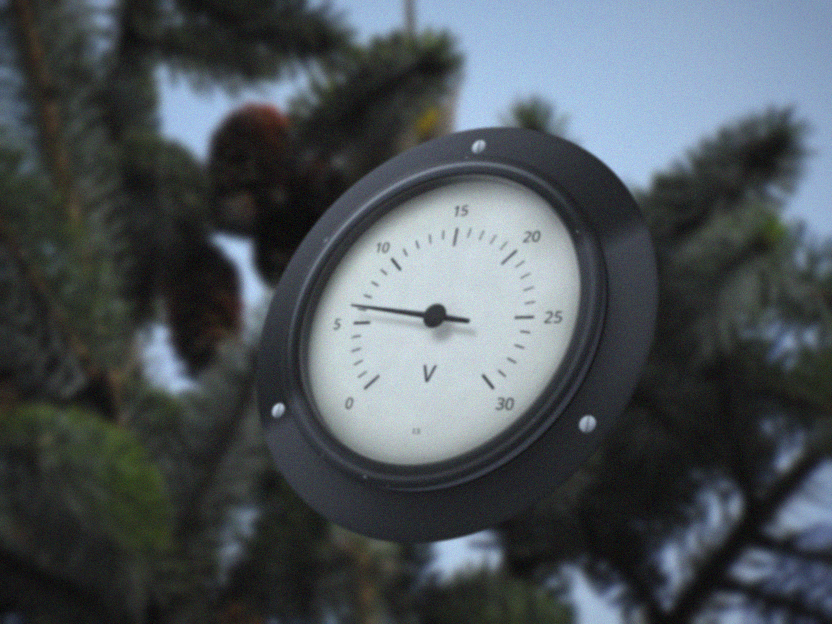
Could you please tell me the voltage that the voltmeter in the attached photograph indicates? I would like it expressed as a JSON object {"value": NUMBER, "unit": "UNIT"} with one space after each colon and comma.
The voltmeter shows {"value": 6, "unit": "V"}
